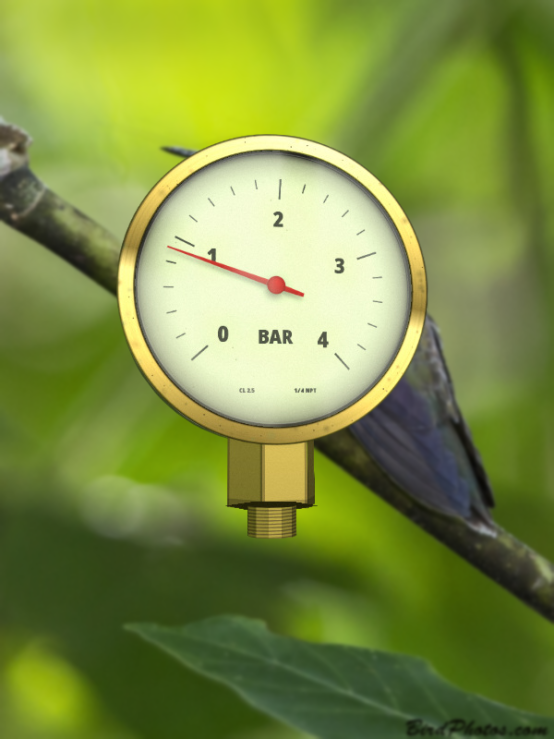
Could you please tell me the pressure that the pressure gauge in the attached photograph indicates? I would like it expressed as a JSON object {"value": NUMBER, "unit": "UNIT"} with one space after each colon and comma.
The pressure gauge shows {"value": 0.9, "unit": "bar"}
